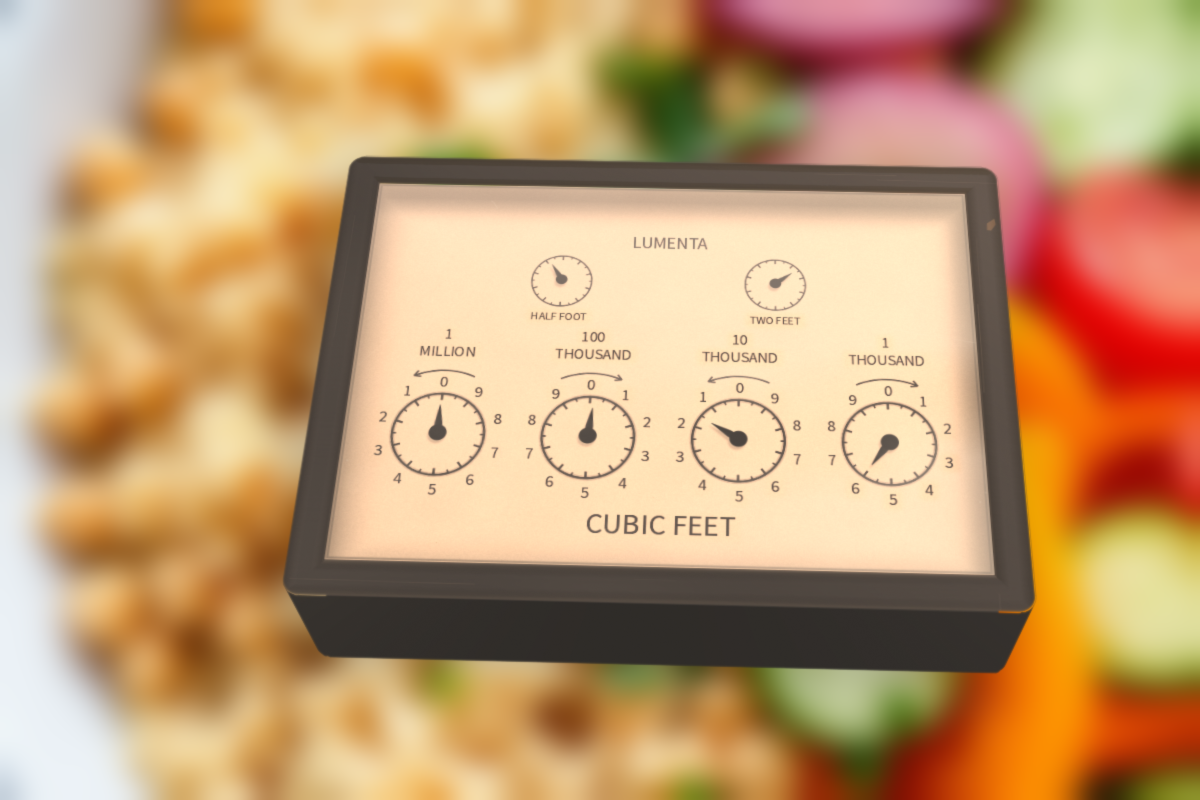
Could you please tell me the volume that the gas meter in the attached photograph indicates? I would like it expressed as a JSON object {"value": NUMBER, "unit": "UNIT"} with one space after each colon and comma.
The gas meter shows {"value": 1600, "unit": "ft³"}
